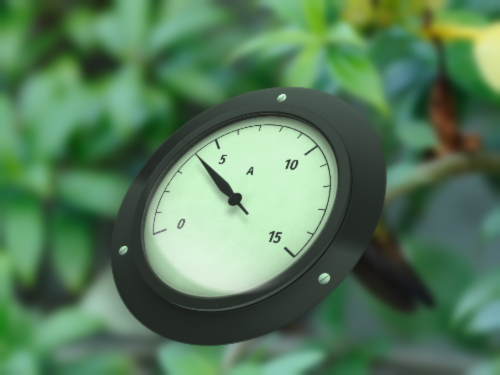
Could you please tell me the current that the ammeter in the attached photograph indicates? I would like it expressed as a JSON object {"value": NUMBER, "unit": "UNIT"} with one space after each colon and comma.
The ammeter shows {"value": 4, "unit": "A"}
